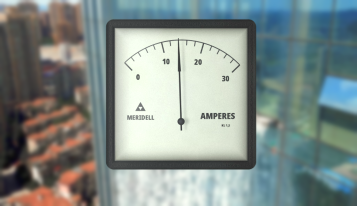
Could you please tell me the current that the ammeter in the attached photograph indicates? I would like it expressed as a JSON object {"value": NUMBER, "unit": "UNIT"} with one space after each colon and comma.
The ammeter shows {"value": 14, "unit": "A"}
